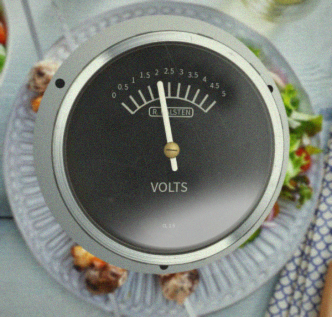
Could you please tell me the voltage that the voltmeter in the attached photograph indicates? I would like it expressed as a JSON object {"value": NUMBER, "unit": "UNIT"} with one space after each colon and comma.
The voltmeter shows {"value": 2, "unit": "V"}
